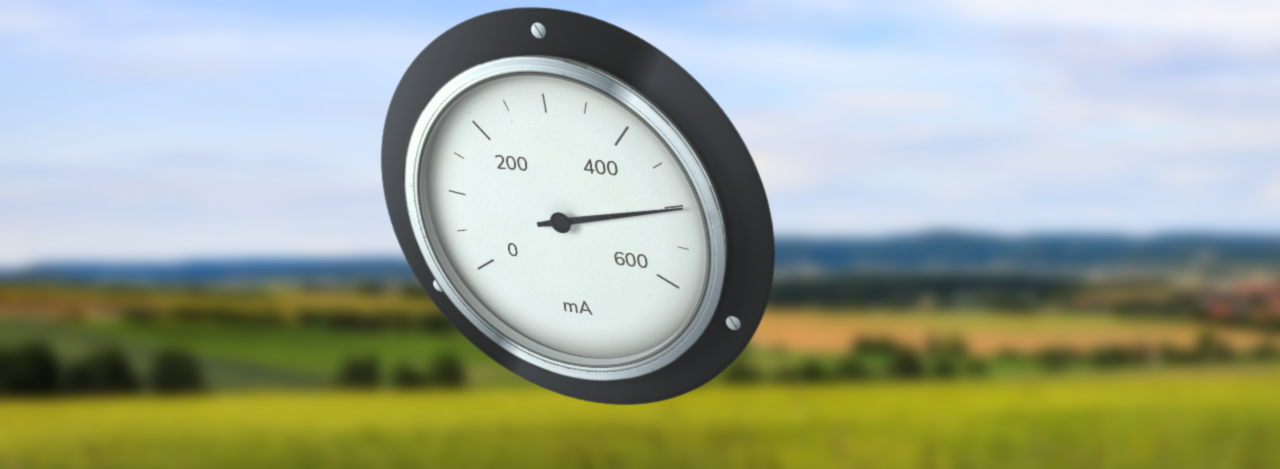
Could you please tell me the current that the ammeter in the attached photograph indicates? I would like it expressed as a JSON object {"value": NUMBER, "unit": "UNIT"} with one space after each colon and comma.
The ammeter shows {"value": 500, "unit": "mA"}
